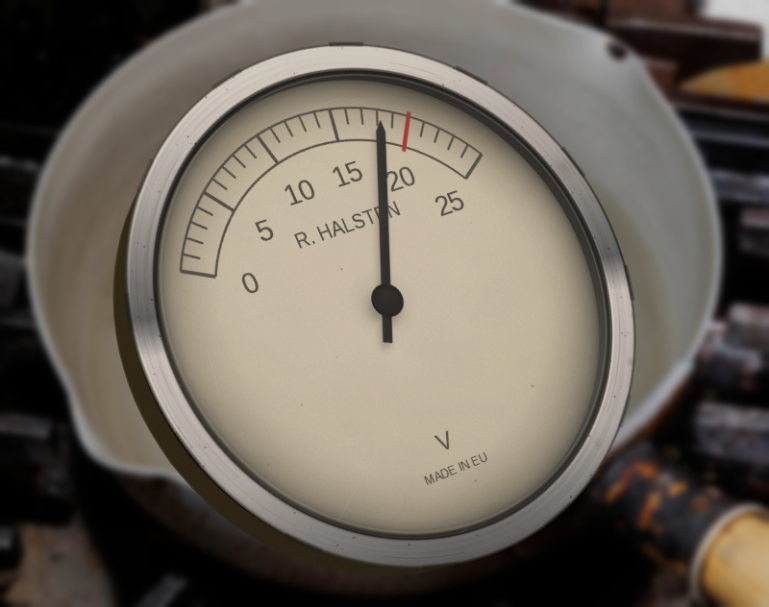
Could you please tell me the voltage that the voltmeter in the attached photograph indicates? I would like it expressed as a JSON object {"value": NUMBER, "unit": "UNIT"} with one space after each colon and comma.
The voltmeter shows {"value": 18, "unit": "V"}
